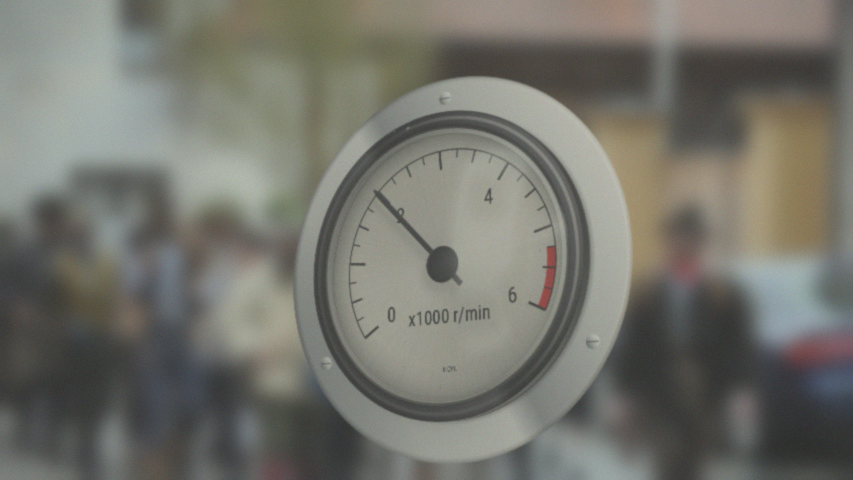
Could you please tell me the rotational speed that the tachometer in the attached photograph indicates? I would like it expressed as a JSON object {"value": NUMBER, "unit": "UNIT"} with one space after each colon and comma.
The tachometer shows {"value": 2000, "unit": "rpm"}
